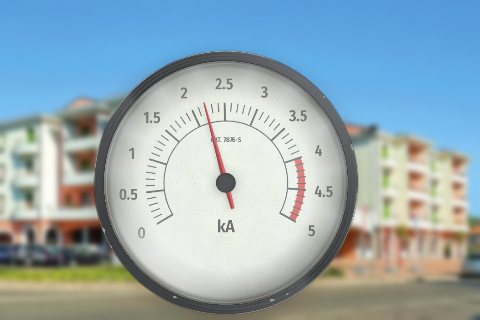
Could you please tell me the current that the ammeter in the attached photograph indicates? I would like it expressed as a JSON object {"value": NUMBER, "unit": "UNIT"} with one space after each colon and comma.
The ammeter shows {"value": 2.2, "unit": "kA"}
